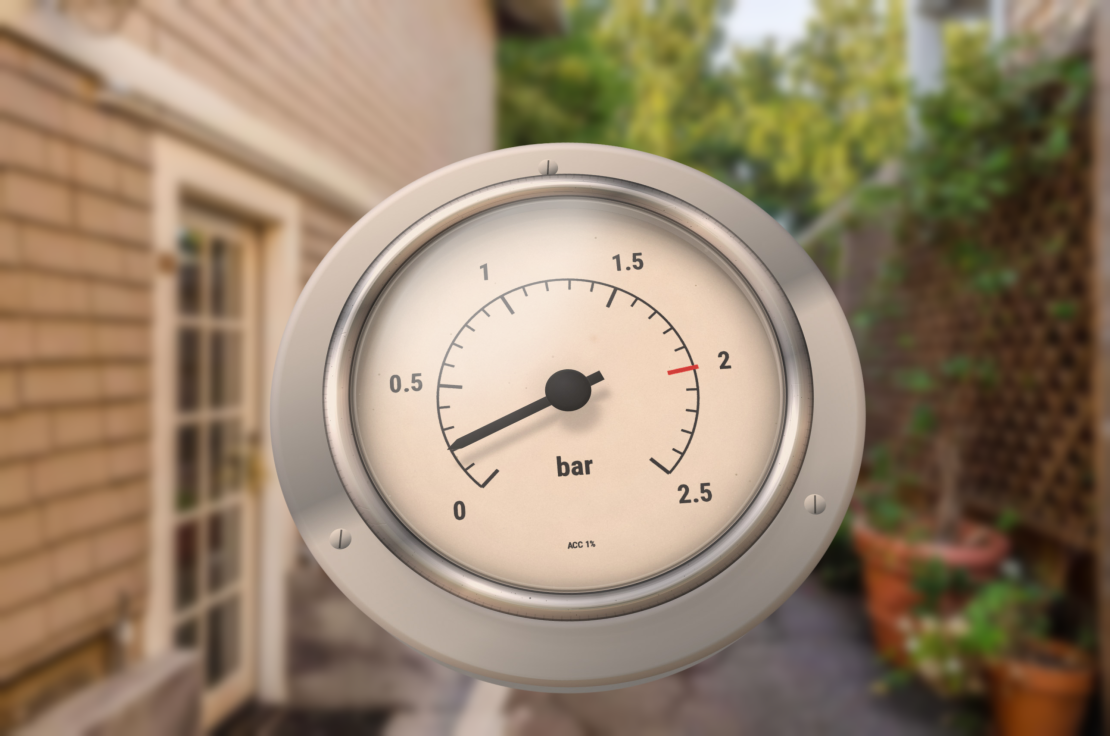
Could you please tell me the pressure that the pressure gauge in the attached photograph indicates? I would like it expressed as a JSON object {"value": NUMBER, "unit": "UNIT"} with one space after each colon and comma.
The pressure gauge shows {"value": 0.2, "unit": "bar"}
